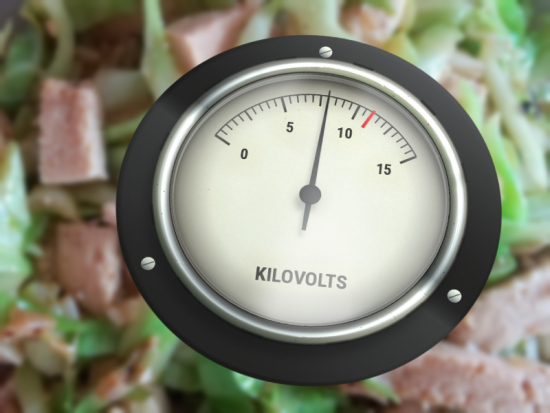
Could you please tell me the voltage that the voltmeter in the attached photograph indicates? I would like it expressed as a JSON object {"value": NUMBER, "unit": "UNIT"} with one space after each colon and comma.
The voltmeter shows {"value": 8, "unit": "kV"}
